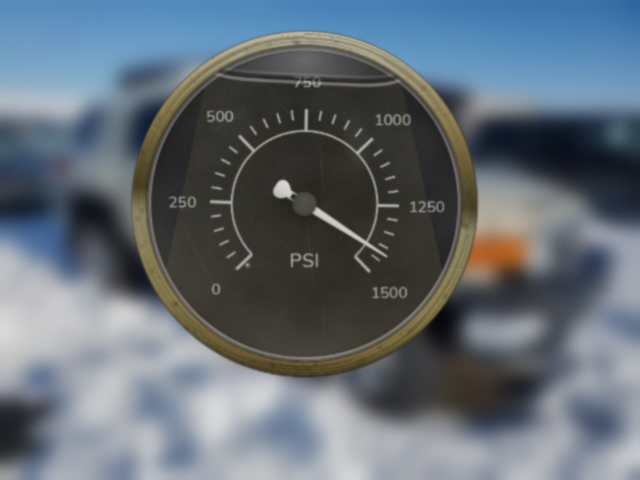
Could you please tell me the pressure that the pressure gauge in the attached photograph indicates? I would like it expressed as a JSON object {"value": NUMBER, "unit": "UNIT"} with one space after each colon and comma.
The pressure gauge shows {"value": 1425, "unit": "psi"}
